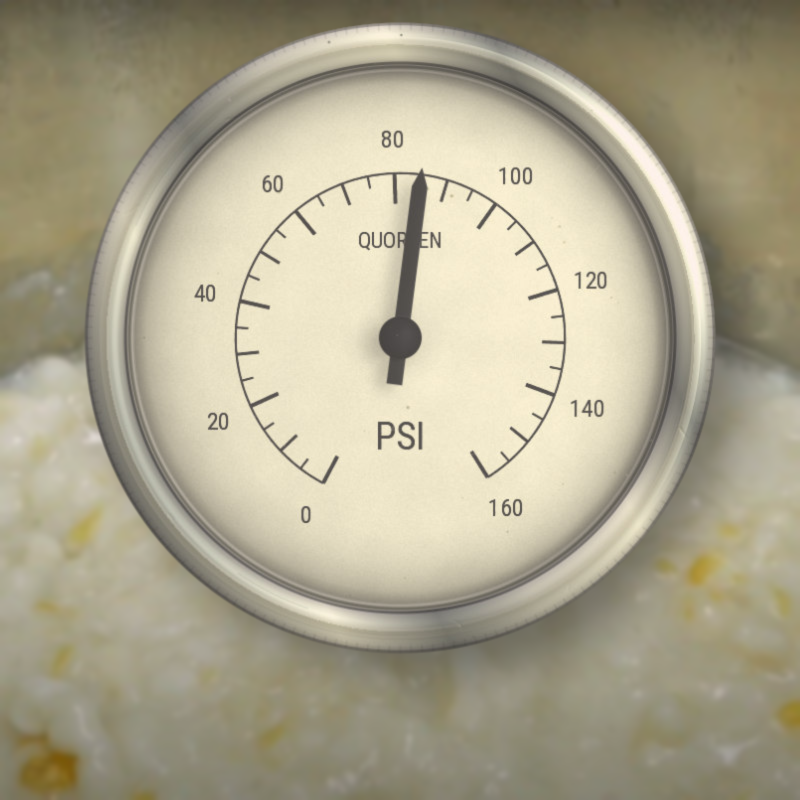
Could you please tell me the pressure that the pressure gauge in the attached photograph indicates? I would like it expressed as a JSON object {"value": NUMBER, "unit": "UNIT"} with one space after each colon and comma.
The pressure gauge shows {"value": 85, "unit": "psi"}
